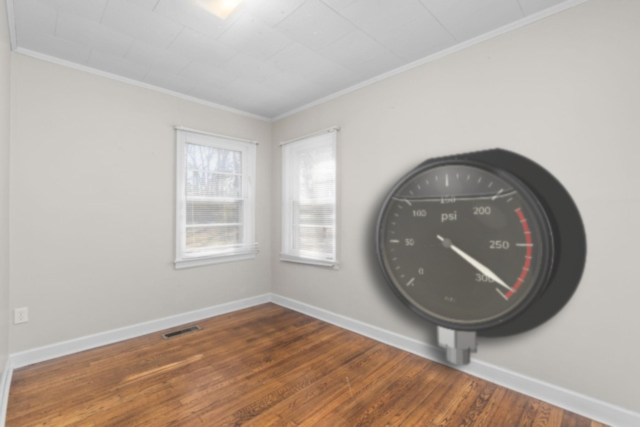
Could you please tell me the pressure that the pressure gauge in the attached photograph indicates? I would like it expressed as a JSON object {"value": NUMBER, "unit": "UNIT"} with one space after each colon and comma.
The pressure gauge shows {"value": 290, "unit": "psi"}
